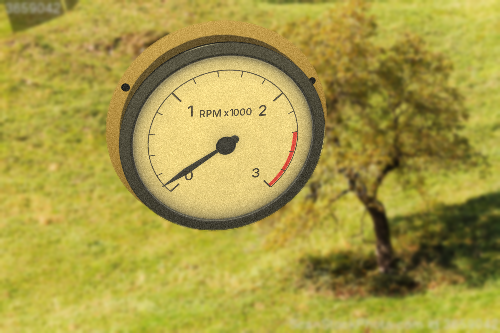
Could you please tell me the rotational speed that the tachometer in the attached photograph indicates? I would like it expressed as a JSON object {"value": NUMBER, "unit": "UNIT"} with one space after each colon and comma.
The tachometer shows {"value": 100, "unit": "rpm"}
